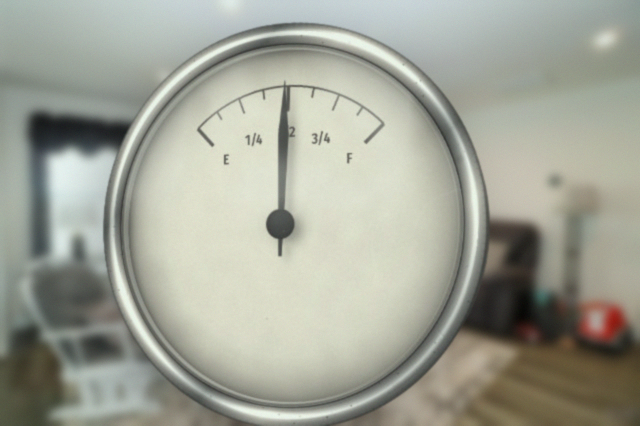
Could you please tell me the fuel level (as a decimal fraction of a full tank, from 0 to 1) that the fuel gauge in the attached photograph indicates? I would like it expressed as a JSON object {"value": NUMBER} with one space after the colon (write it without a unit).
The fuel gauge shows {"value": 0.5}
